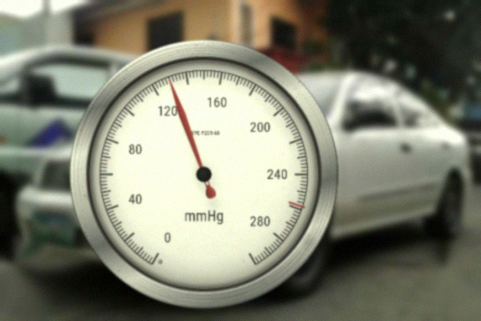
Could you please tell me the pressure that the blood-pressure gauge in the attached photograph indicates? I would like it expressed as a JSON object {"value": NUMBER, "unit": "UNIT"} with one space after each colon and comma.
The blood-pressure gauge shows {"value": 130, "unit": "mmHg"}
